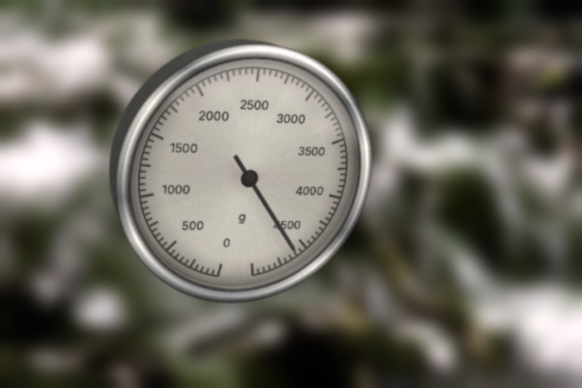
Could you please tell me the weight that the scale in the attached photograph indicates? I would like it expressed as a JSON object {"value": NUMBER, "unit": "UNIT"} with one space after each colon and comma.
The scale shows {"value": 4600, "unit": "g"}
